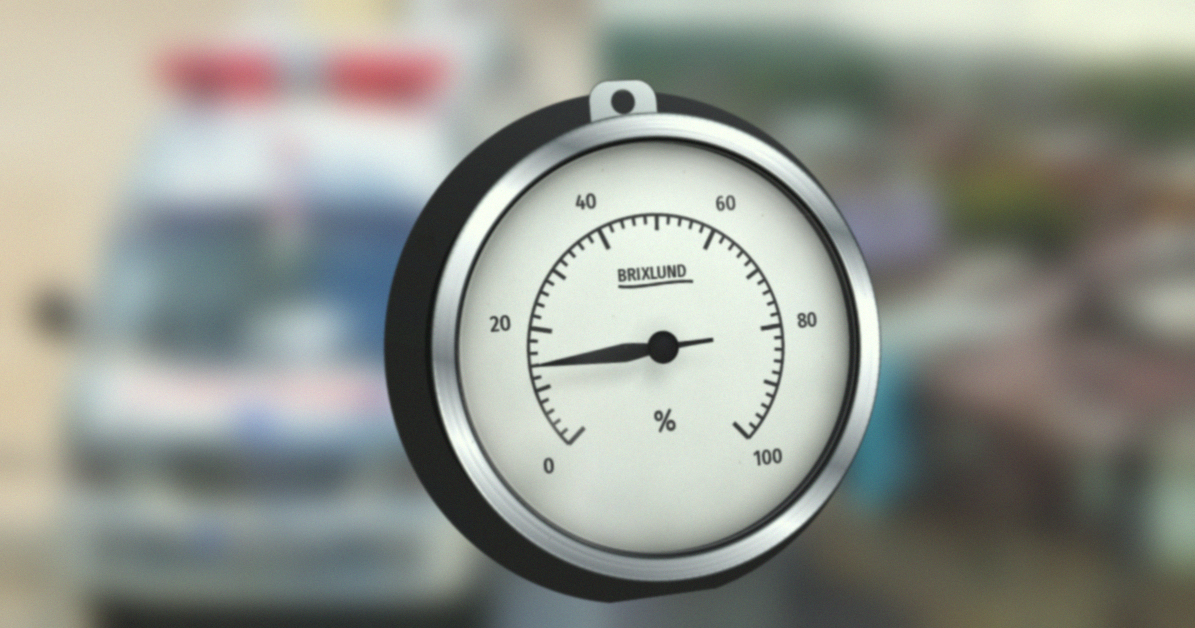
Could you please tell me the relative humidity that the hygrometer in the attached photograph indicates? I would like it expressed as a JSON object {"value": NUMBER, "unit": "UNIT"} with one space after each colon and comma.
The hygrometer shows {"value": 14, "unit": "%"}
